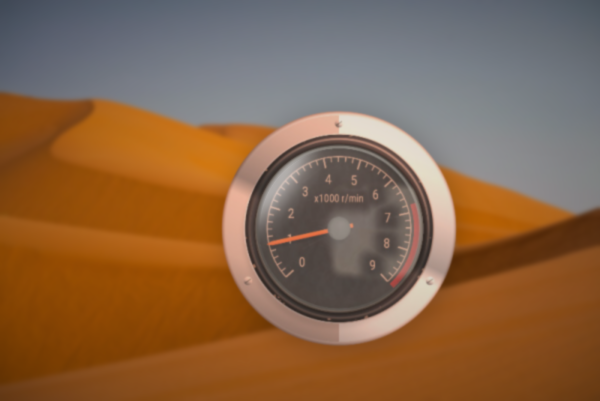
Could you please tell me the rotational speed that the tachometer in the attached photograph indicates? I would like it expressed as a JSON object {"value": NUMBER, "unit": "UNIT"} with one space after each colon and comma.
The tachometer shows {"value": 1000, "unit": "rpm"}
